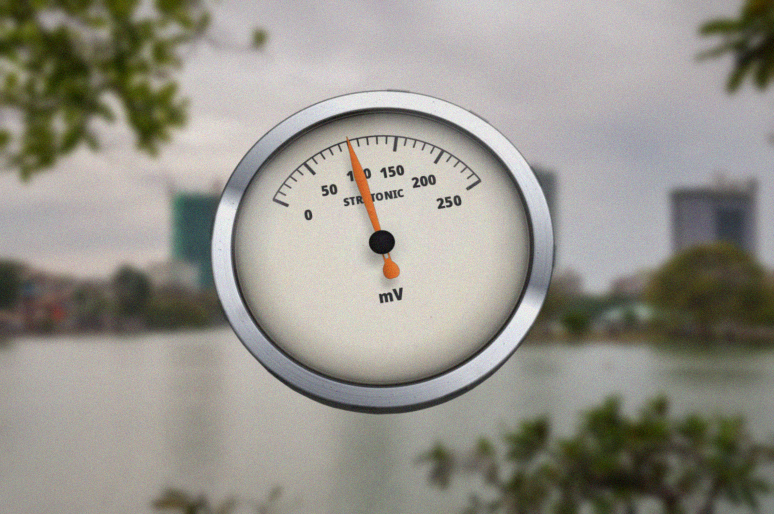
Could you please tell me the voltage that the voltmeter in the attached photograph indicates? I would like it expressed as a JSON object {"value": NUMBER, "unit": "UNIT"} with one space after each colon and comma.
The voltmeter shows {"value": 100, "unit": "mV"}
